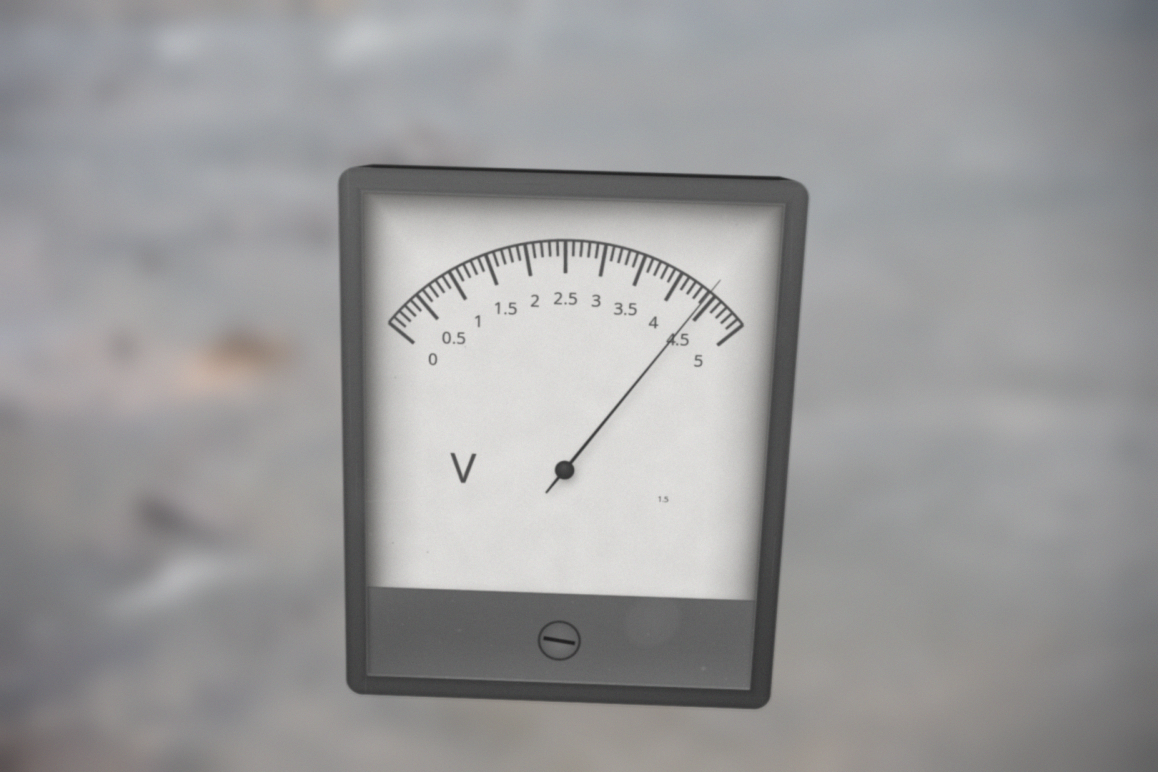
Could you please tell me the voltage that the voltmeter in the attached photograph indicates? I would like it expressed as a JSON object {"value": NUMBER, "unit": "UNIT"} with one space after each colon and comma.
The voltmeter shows {"value": 4.4, "unit": "V"}
